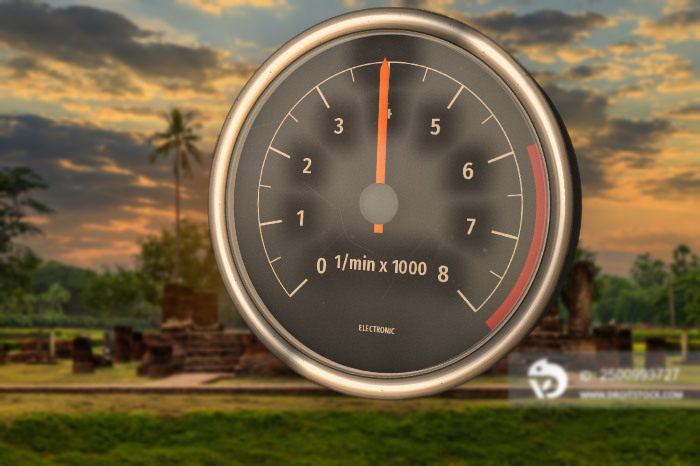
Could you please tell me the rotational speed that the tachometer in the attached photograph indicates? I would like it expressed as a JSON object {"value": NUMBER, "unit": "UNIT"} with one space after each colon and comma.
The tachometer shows {"value": 4000, "unit": "rpm"}
